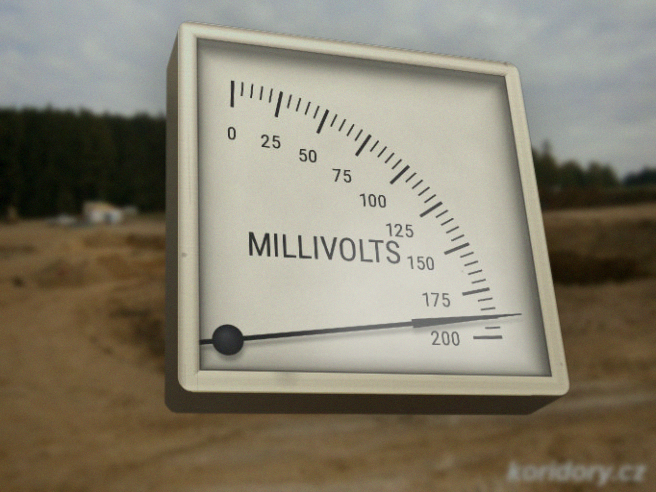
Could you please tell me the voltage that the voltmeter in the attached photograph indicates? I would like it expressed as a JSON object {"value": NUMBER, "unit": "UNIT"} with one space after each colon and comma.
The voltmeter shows {"value": 190, "unit": "mV"}
